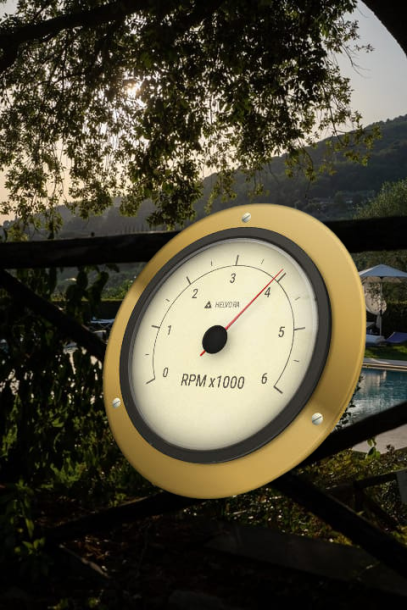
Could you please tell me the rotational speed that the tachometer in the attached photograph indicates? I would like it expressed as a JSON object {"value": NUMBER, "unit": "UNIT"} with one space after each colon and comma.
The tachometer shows {"value": 4000, "unit": "rpm"}
